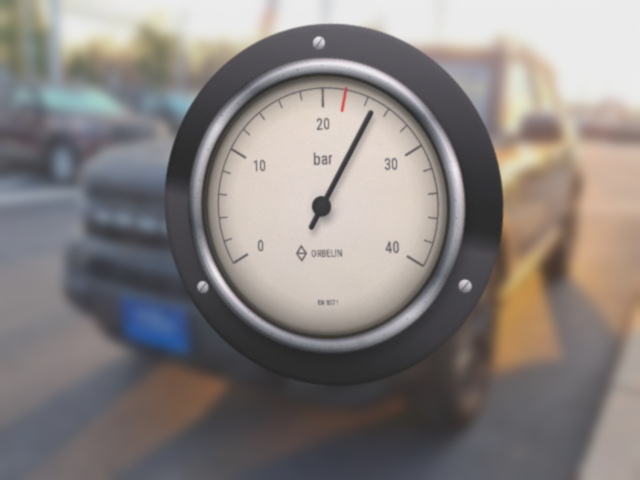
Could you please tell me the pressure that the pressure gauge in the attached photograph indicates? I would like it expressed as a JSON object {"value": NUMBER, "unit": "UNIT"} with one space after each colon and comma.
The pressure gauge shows {"value": 25, "unit": "bar"}
